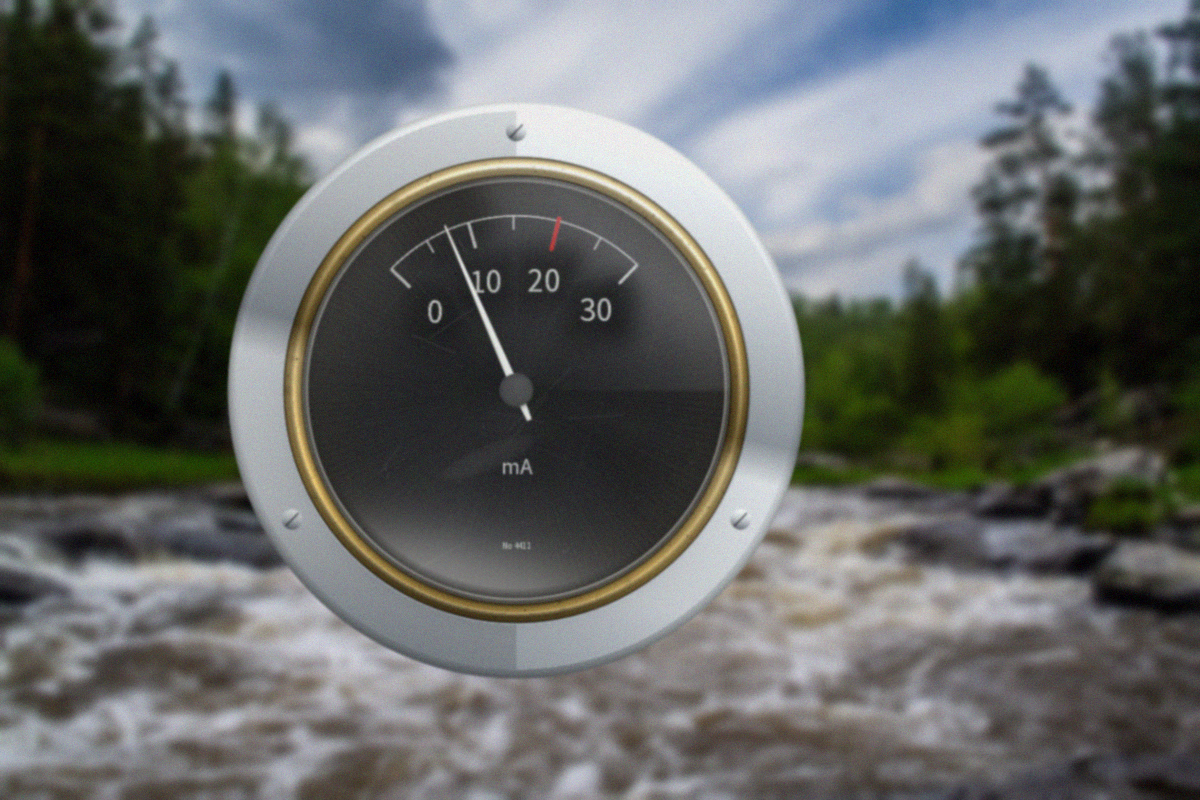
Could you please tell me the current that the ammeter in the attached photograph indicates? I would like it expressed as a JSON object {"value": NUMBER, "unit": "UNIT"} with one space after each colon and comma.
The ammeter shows {"value": 7.5, "unit": "mA"}
